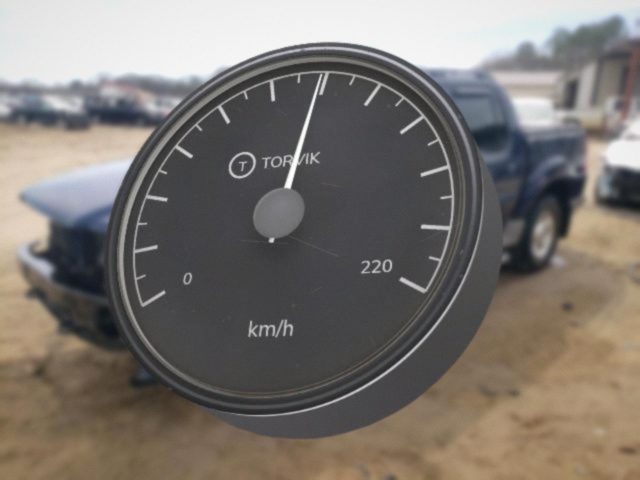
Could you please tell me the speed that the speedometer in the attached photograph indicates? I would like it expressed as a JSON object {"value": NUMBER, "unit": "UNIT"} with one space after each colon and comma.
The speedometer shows {"value": 120, "unit": "km/h"}
